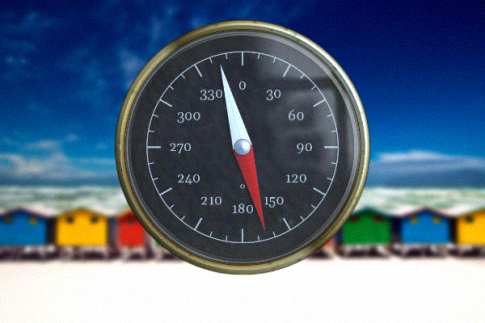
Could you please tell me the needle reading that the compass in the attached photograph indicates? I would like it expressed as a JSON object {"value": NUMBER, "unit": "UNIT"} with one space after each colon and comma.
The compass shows {"value": 165, "unit": "°"}
